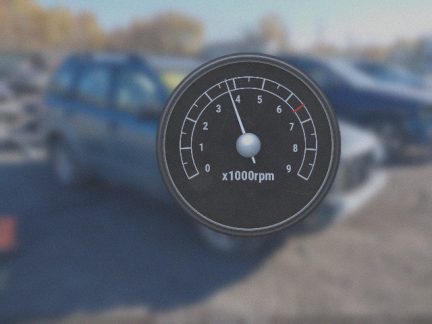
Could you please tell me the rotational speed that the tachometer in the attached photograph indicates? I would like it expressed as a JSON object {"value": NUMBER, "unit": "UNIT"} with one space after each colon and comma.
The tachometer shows {"value": 3750, "unit": "rpm"}
